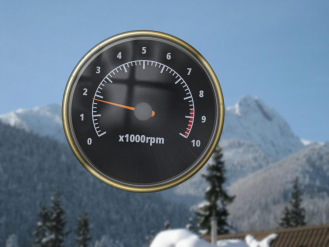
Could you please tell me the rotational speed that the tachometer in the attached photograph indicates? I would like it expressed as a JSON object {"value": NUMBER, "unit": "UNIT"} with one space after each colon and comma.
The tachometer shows {"value": 1800, "unit": "rpm"}
